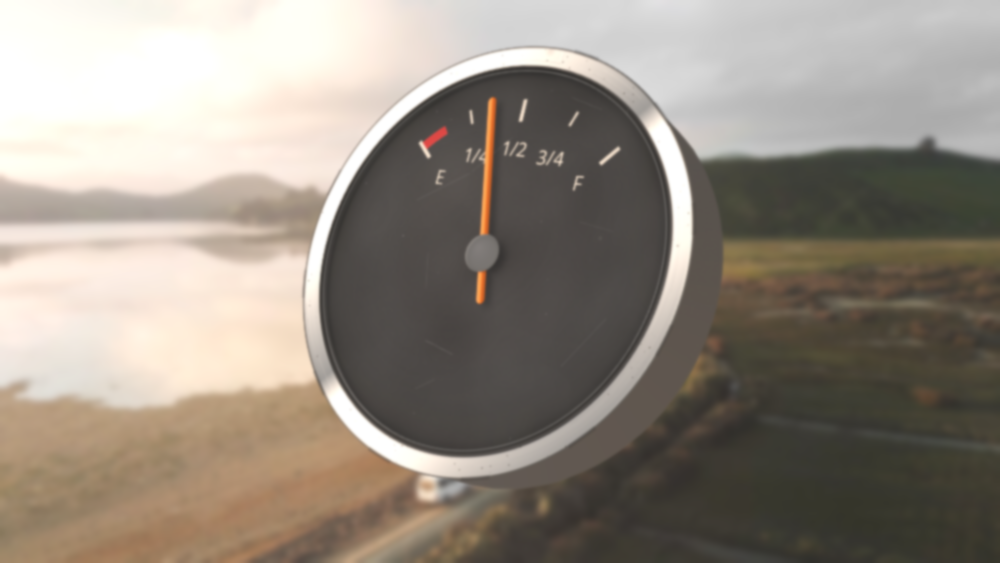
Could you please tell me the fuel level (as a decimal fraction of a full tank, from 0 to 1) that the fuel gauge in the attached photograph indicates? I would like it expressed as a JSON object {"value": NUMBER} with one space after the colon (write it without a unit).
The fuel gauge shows {"value": 0.375}
